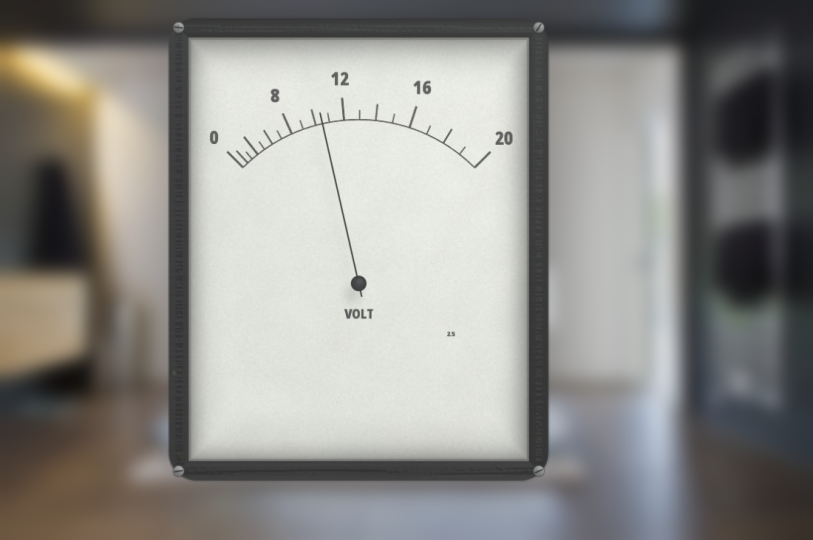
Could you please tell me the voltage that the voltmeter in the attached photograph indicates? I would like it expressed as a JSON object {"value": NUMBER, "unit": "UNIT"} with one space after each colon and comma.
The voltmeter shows {"value": 10.5, "unit": "V"}
